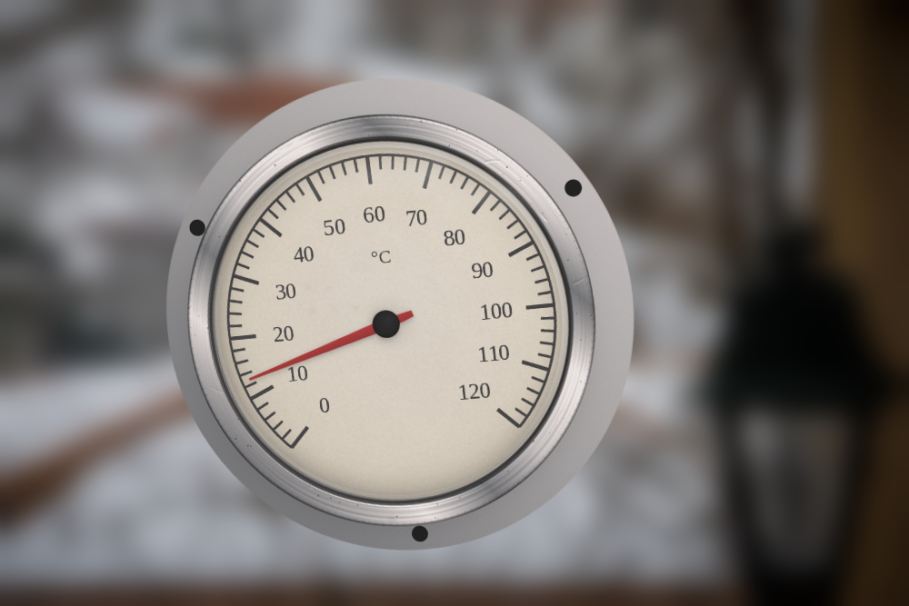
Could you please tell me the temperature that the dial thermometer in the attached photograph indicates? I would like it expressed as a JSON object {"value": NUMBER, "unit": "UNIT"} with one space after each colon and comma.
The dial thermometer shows {"value": 13, "unit": "°C"}
